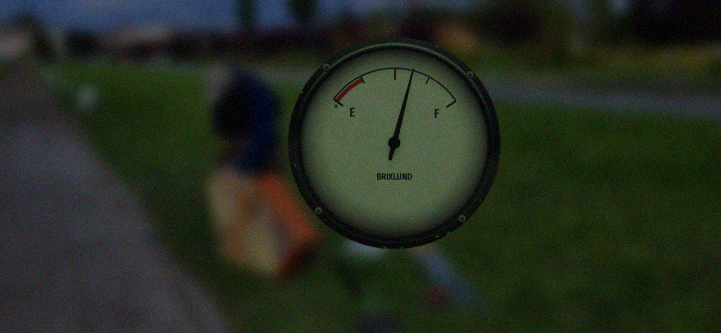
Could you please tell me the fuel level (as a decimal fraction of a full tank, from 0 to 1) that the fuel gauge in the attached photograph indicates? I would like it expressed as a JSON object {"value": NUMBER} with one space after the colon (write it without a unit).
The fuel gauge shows {"value": 0.625}
